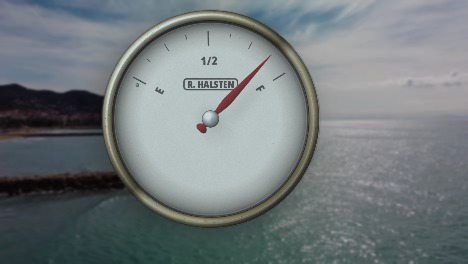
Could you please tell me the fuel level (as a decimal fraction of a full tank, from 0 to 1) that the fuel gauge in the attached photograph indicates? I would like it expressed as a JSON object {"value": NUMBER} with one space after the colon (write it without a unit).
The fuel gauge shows {"value": 0.875}
